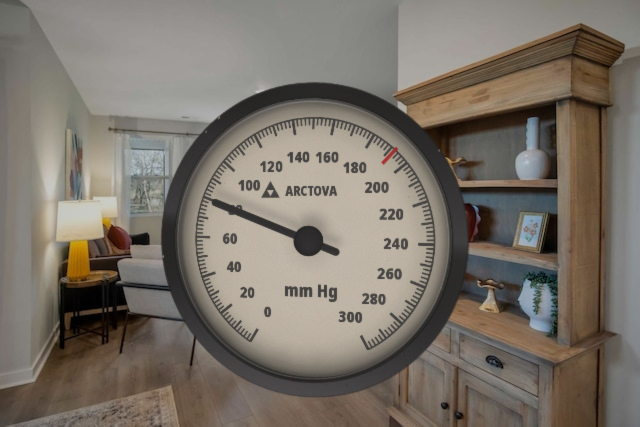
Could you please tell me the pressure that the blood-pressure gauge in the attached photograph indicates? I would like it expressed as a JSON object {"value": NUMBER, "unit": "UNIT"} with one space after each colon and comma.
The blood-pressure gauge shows {"value": 80, "unit": "mmHg"}
